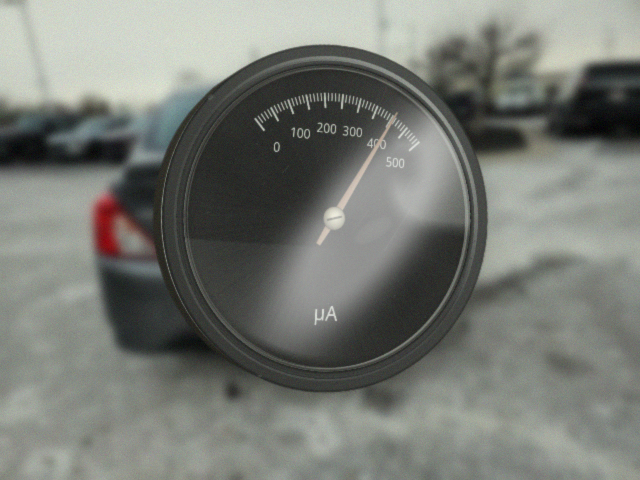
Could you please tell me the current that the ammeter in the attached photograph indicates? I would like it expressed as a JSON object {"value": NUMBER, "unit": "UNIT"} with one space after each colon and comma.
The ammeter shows {"value": 400, "unit": "µA"}
